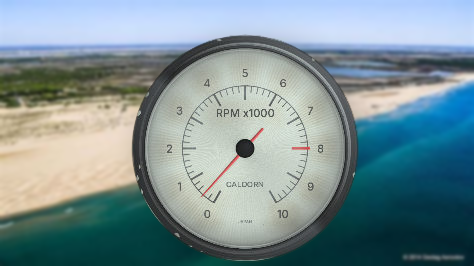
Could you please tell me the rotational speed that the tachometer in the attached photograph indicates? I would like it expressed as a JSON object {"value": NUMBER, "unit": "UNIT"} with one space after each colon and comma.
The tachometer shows {"value": 400, "unit": "rpm"}
